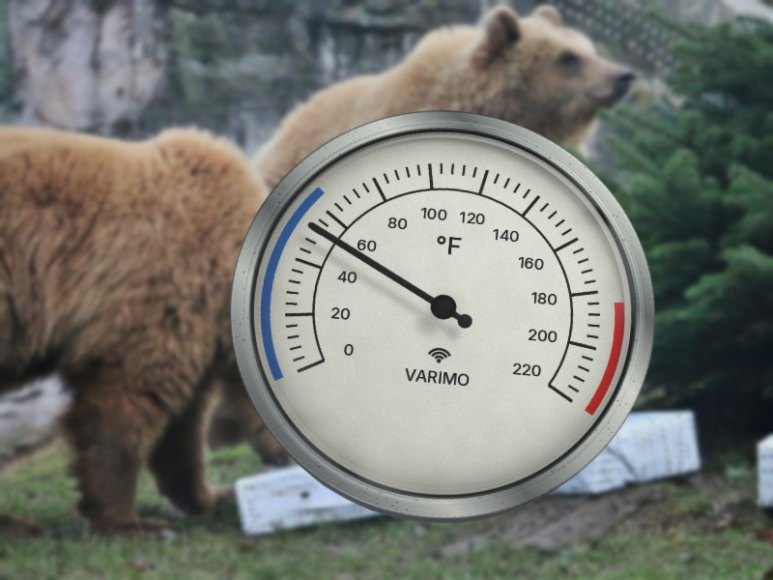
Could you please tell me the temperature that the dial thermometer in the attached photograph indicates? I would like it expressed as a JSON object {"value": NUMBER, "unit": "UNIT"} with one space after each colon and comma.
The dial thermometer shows {"value": 52, "unit": "°F"}
